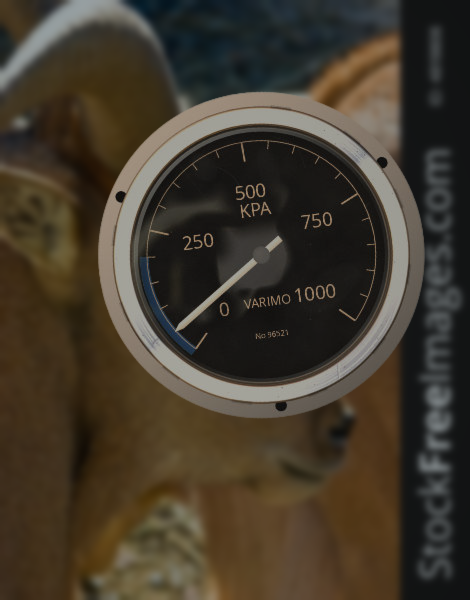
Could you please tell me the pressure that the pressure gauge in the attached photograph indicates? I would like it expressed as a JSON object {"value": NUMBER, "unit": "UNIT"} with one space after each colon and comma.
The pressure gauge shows {"value": 50, "unit": "kPa"}
